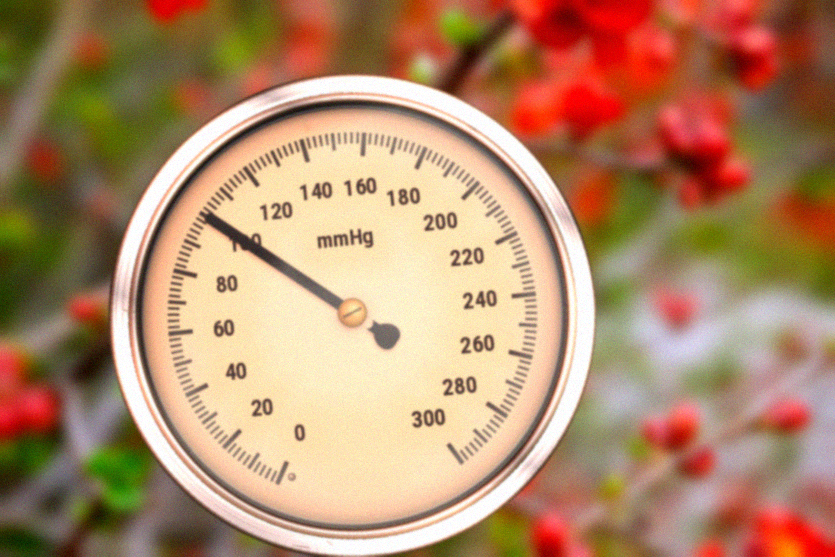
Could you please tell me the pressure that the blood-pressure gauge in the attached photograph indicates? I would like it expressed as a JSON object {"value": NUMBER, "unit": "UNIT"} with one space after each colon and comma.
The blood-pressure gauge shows {"value": 100, "unit": "mmHg"}
